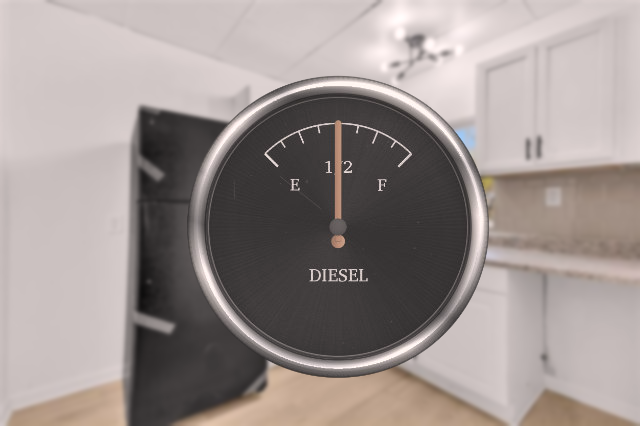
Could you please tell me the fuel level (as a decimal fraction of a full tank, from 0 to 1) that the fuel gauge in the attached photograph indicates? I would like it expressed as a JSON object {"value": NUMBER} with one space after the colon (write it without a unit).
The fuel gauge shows {"value": 0.5}
